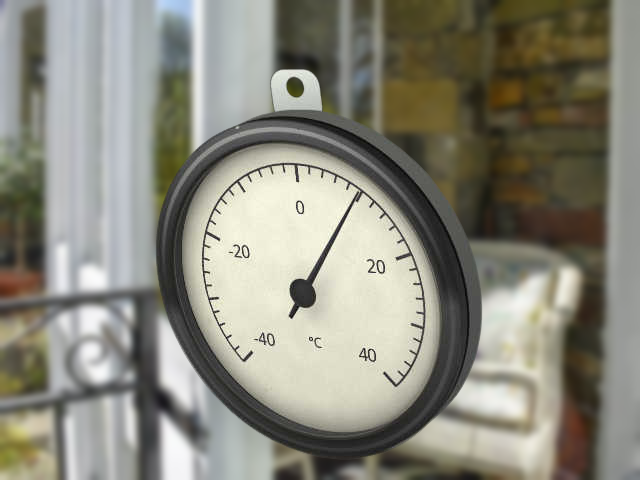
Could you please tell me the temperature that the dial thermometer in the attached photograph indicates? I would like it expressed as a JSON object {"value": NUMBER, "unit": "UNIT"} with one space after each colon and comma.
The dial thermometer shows {"value": 10, "unit": "°C"}
